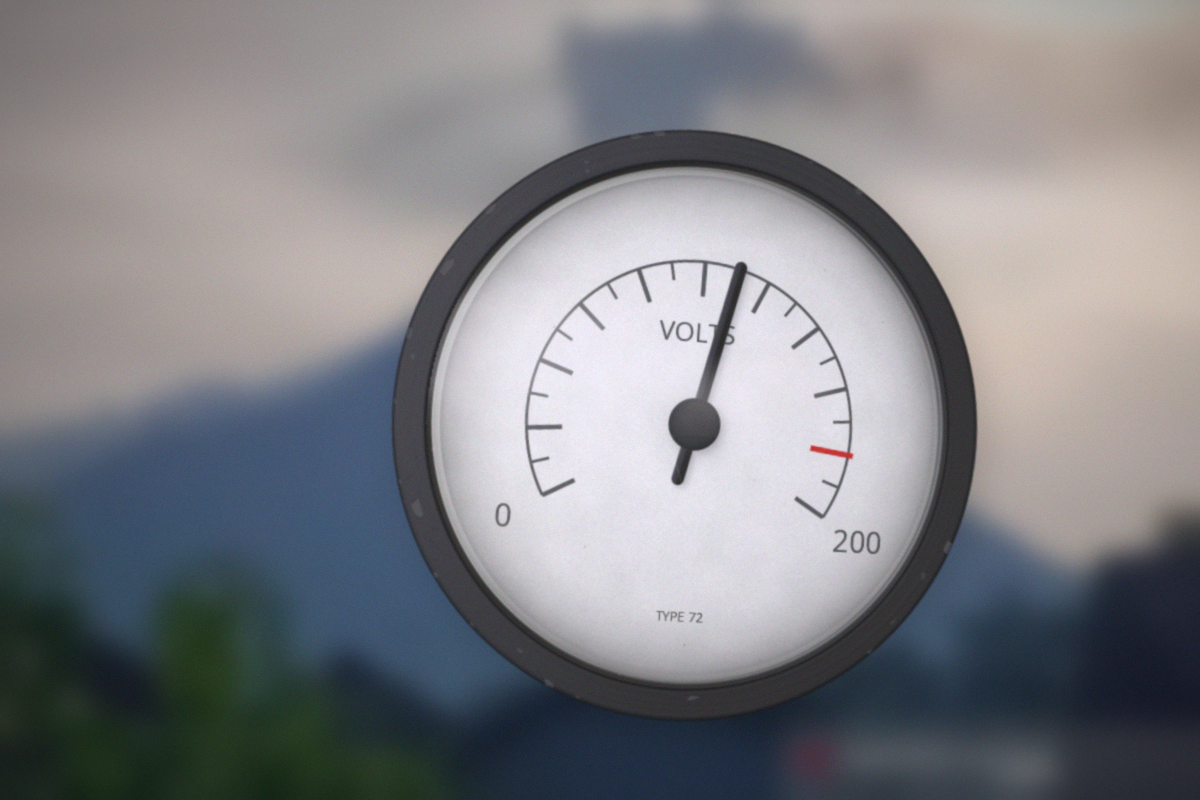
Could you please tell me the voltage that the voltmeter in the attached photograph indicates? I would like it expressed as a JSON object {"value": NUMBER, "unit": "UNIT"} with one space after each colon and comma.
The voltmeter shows {"value": 110, "unit": "V"}
